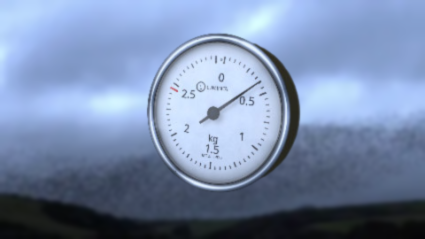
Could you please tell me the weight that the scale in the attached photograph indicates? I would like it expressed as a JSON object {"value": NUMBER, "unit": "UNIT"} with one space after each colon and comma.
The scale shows {"value": 0.4, "unit": "kg"}
